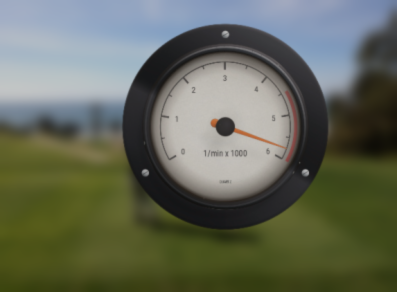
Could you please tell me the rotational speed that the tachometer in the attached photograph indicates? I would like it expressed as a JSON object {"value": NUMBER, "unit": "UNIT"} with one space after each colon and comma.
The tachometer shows {"value": 5750, "unit": "rpm"}
